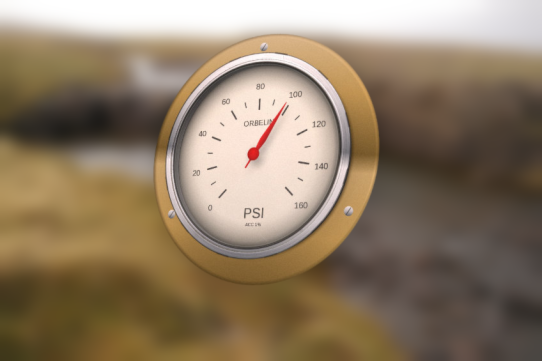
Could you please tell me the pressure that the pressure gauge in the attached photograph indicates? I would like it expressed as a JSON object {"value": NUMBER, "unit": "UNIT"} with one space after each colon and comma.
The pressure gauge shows {"value": 100, "unit": "psi"}
